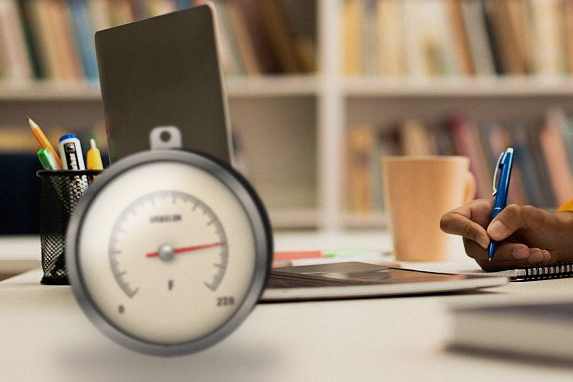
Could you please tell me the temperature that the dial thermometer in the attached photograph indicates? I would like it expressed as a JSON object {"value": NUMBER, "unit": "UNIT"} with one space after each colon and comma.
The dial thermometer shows {"value": 180, "unit": "°F"}
